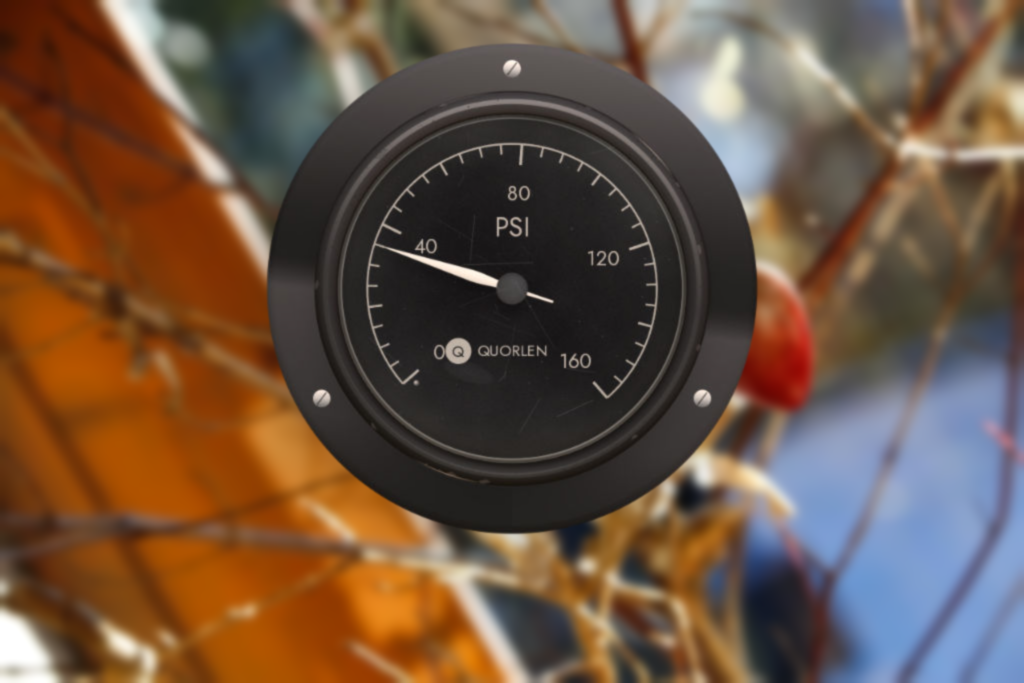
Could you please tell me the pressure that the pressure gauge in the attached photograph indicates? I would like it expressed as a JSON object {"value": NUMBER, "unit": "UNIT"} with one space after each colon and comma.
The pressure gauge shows {"value": 35, "unit": "psi"}
